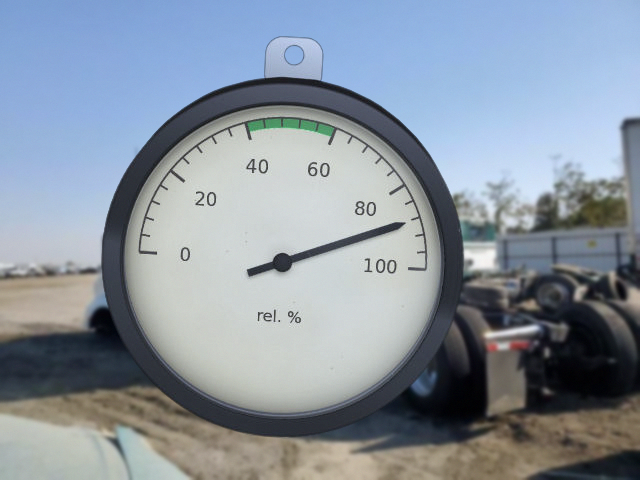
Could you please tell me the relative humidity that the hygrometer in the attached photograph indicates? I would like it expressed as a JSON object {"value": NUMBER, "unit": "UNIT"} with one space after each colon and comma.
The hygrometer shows {"value": 88, "unit": "%"}
